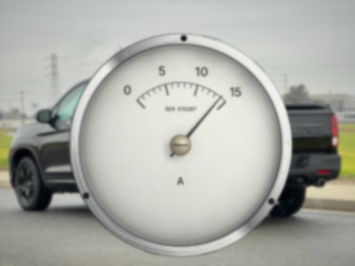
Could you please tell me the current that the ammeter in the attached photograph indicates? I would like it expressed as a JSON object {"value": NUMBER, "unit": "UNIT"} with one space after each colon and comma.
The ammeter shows {"value": 14, "unit": "A"}
